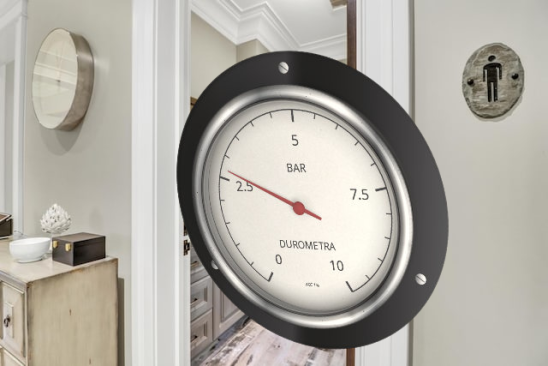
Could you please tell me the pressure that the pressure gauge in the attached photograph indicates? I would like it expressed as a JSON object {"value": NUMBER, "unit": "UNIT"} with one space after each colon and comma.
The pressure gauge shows {"value": 2.75, "unit": "bar"}
